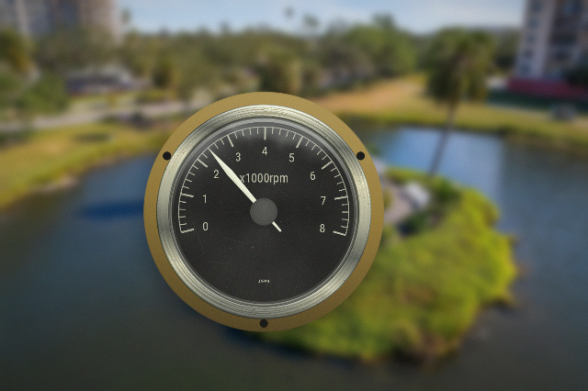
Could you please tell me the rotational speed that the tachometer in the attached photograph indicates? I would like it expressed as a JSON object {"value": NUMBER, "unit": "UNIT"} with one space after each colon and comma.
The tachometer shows {"value": 2400, "unit": "rpm"}
